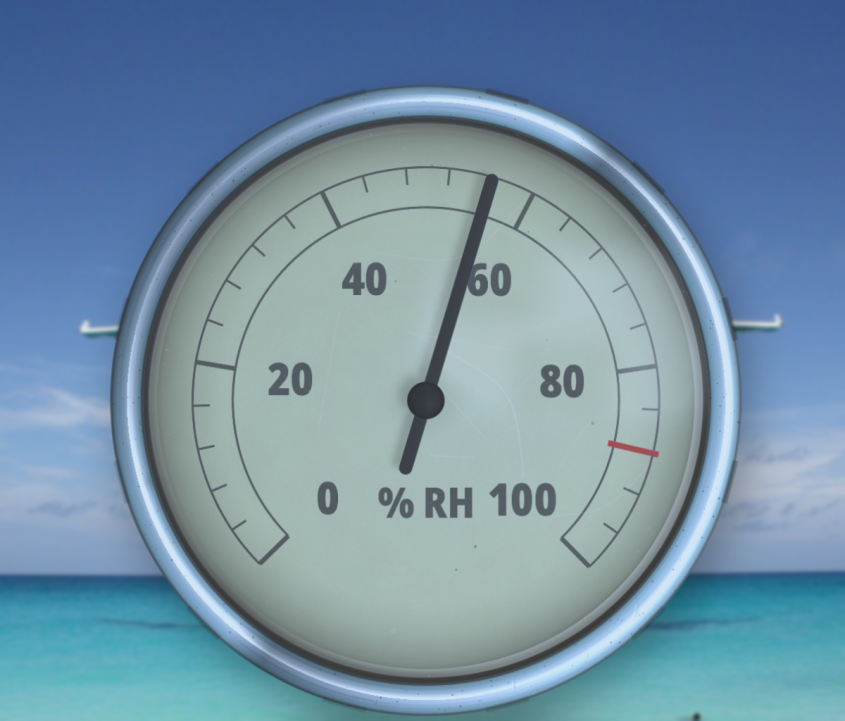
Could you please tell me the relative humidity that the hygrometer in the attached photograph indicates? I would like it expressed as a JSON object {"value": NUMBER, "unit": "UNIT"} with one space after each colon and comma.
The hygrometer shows {"value": 56, "unit": "%"}
